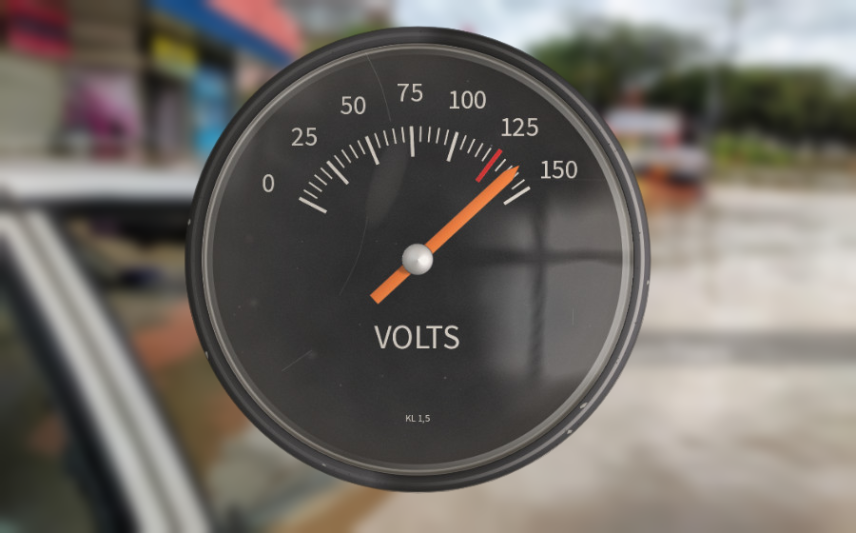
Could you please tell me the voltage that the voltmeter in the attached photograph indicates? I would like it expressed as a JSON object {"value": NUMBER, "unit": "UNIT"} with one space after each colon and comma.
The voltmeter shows {"value": 137.5, "unit": "V"}
